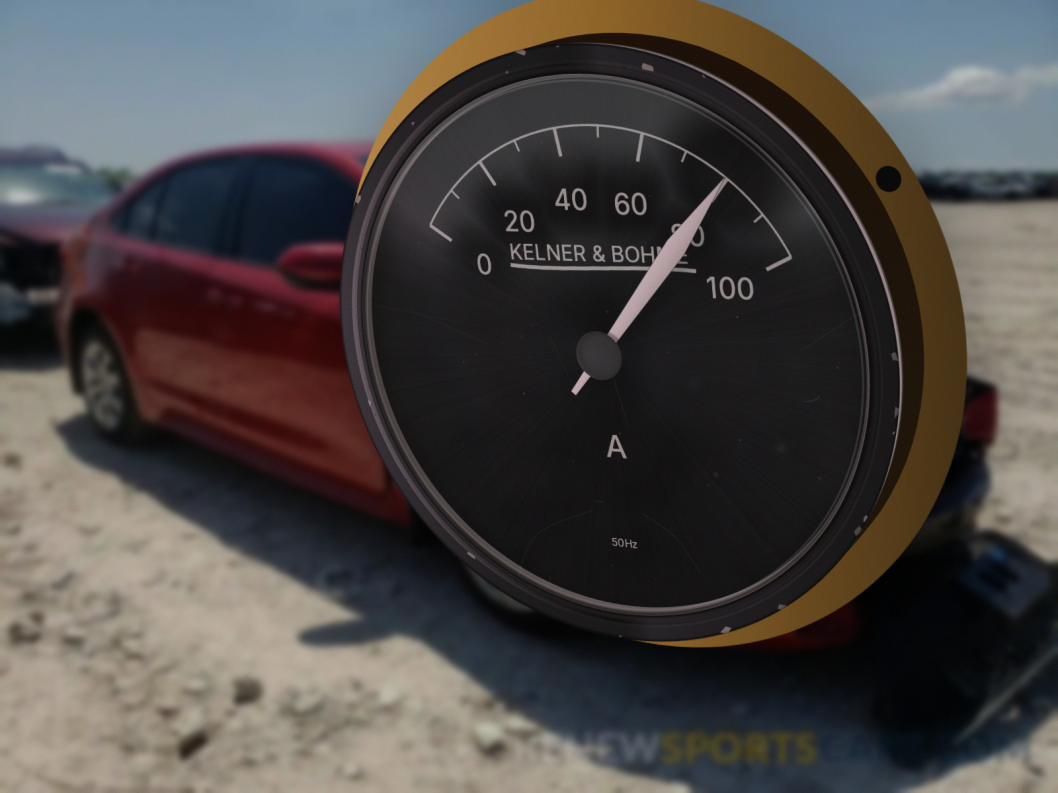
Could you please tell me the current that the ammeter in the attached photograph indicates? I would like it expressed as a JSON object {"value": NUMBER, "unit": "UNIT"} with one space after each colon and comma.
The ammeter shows {"value": 80, "unit": "A"}
